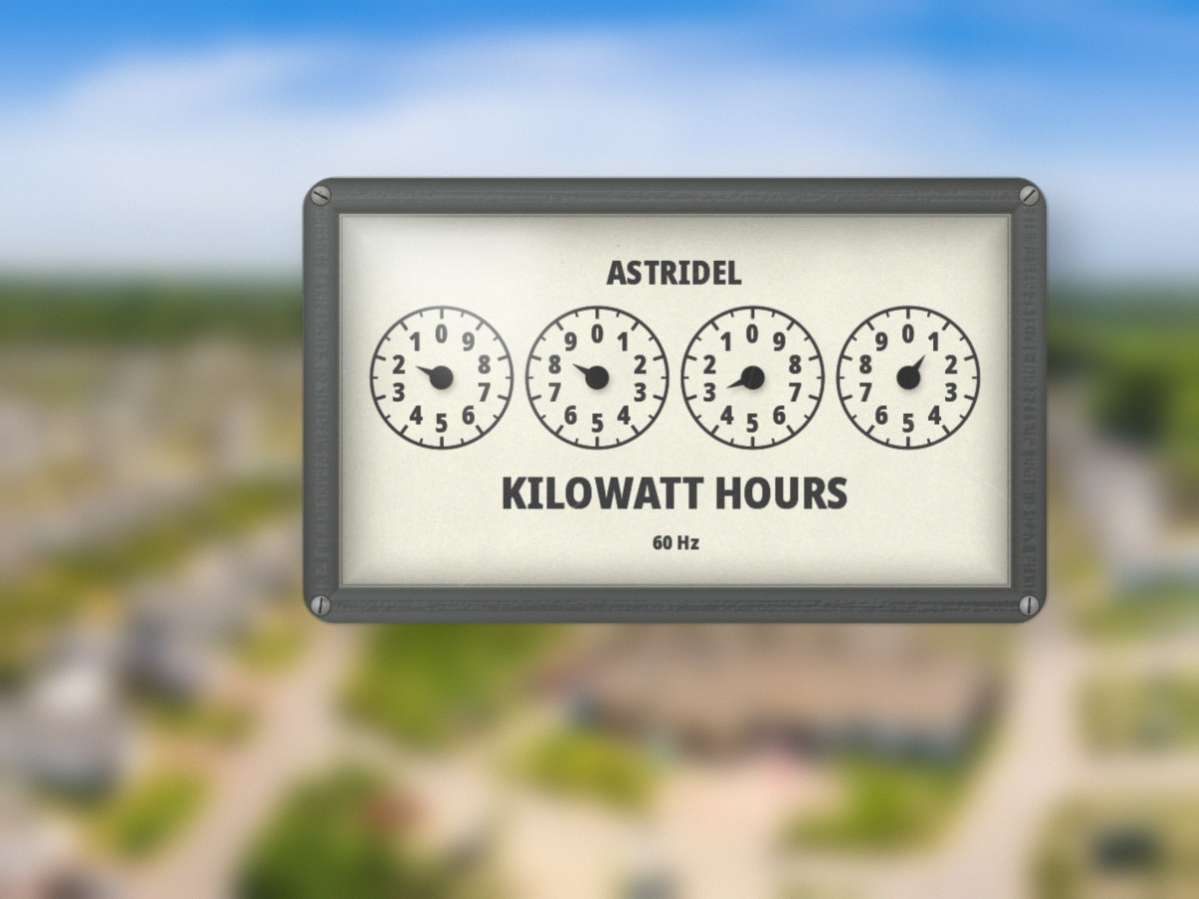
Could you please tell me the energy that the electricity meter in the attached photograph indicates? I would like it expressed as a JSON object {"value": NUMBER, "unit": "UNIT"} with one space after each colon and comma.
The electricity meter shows {"value": 1831, "unit": "kWh"}
